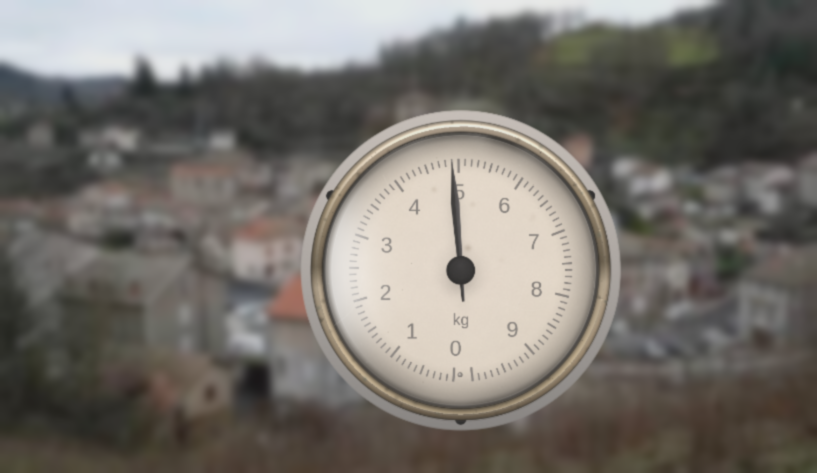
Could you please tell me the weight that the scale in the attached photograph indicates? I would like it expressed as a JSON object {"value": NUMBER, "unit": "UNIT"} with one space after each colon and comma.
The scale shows {"value": 4.9, "unit": "kg"}
